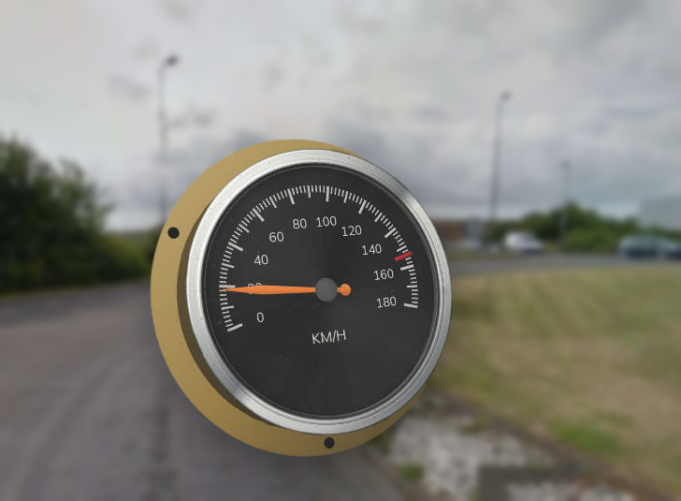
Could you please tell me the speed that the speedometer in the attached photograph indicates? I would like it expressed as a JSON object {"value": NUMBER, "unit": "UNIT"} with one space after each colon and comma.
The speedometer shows {"value": 18, "unit": "km/h"}
